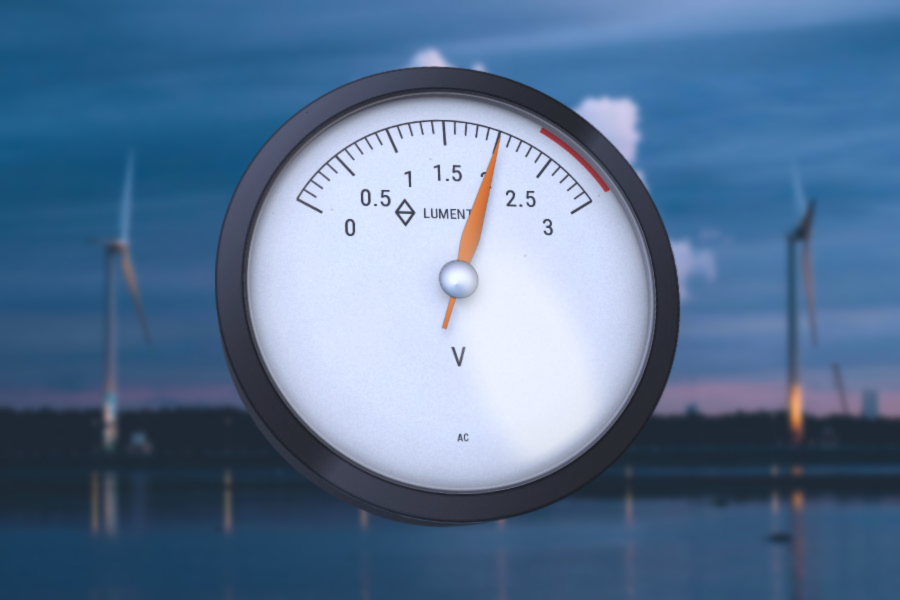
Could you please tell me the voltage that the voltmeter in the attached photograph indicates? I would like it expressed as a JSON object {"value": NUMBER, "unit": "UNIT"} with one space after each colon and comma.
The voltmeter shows {"value": 2, "unit": "V"}
